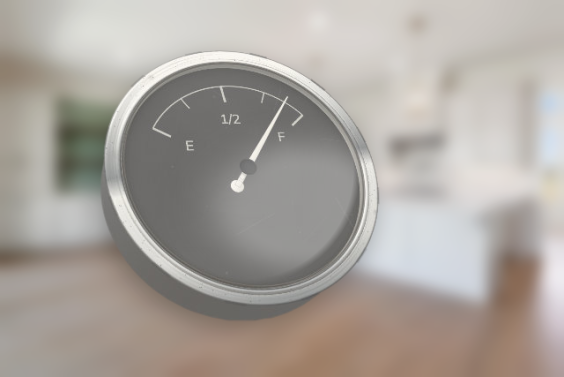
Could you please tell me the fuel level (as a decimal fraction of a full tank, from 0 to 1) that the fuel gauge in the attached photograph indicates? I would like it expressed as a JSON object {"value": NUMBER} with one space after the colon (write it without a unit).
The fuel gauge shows {"value": 0.875}
